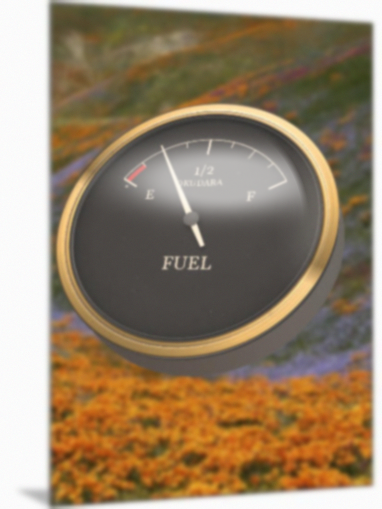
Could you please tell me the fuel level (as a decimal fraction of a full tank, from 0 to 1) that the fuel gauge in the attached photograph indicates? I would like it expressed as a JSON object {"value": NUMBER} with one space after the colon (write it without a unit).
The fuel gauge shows {"value": 0.25}
